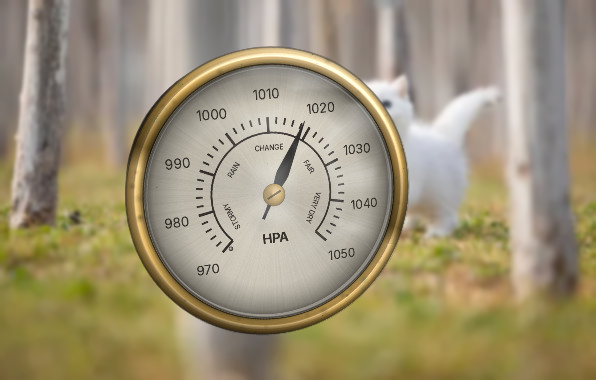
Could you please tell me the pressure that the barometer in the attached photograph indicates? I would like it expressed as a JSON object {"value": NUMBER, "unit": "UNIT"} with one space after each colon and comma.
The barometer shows {"value": 1018, "unit": "hPa"}
